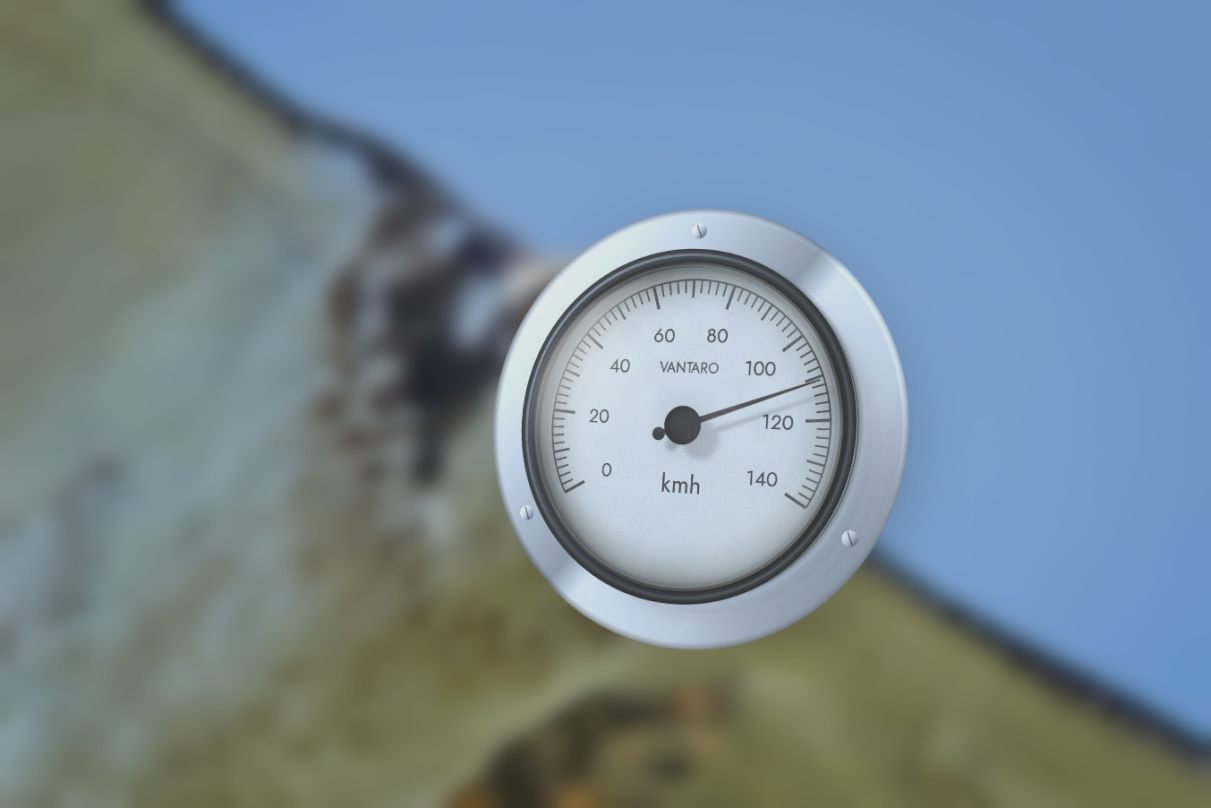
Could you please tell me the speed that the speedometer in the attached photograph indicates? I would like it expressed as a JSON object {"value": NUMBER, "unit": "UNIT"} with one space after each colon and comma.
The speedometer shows {"value": 111, "unit": "km/h"}
